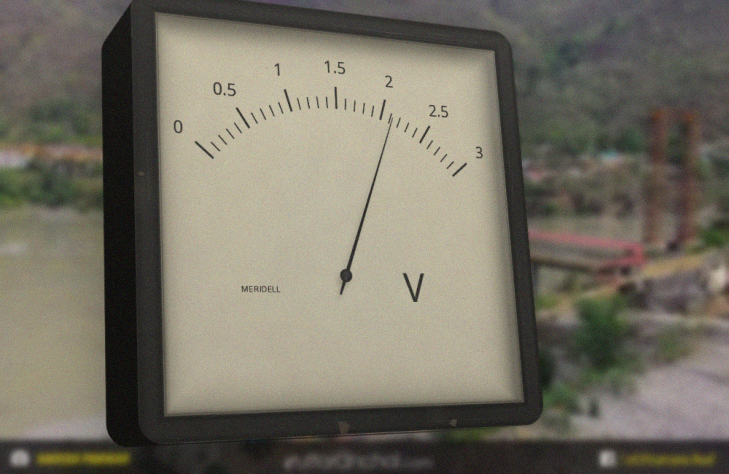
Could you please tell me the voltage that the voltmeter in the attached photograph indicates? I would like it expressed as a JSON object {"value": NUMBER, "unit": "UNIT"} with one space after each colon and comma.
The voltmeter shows {"value": 2.1, "unit": "V"}
